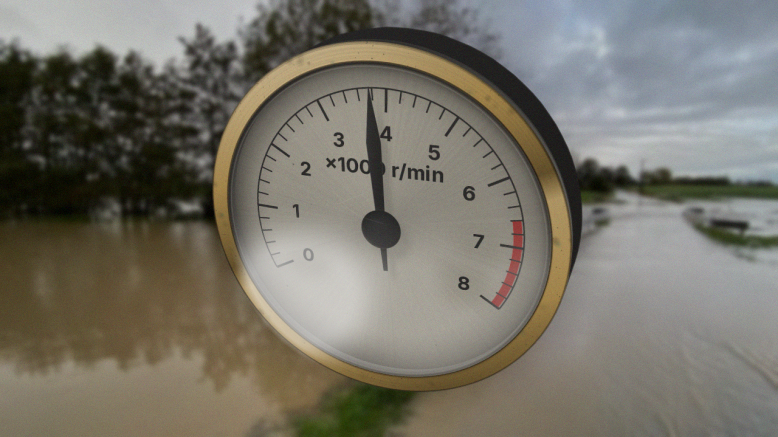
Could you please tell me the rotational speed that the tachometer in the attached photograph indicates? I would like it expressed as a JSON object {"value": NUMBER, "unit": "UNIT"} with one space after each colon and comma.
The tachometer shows {"value": 3800, "unit": "rpm"}
